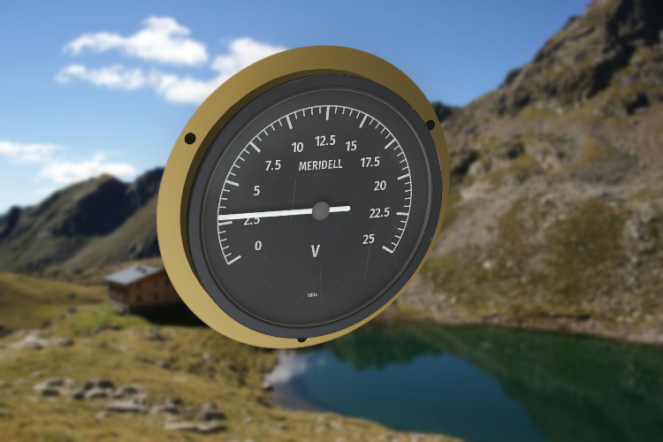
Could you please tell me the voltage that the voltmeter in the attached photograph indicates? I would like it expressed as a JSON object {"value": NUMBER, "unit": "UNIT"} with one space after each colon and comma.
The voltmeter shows {"value": 3, "unit": "V"}
